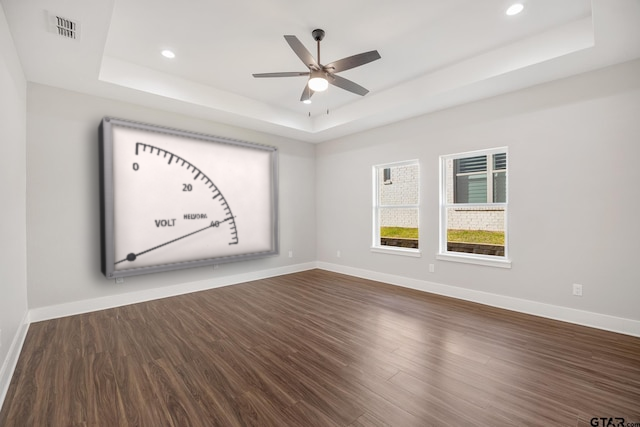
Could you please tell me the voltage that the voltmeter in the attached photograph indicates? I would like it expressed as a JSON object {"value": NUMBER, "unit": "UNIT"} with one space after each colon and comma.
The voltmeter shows {"value": 40, "unit": "V"}
